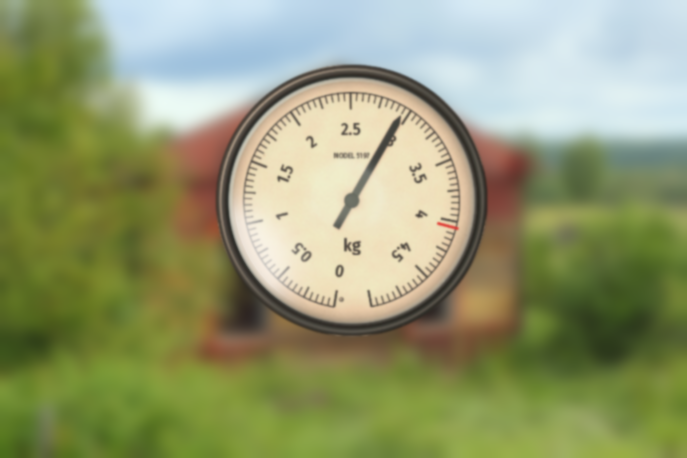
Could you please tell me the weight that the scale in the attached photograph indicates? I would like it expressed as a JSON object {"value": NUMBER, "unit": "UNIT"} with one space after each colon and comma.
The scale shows {"value": 2.95, "unit": "kg"}
